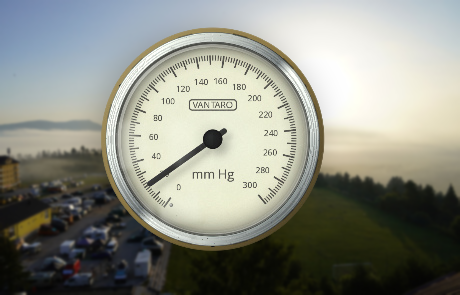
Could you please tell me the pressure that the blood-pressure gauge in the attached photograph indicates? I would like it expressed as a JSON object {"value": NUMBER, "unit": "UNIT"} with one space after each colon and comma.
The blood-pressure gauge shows {"value": 20, "unit": "mmHg"}
